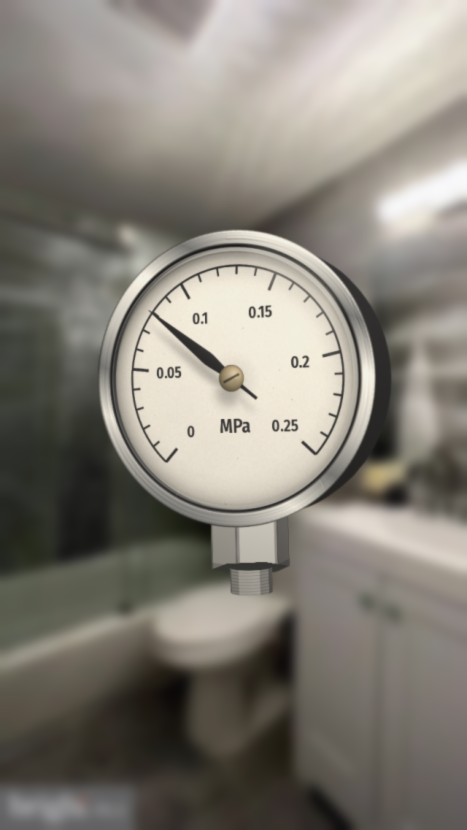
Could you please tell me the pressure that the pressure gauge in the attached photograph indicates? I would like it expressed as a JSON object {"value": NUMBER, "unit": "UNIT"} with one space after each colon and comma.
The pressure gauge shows {"value": 0.08, "unit": "MPa"}
